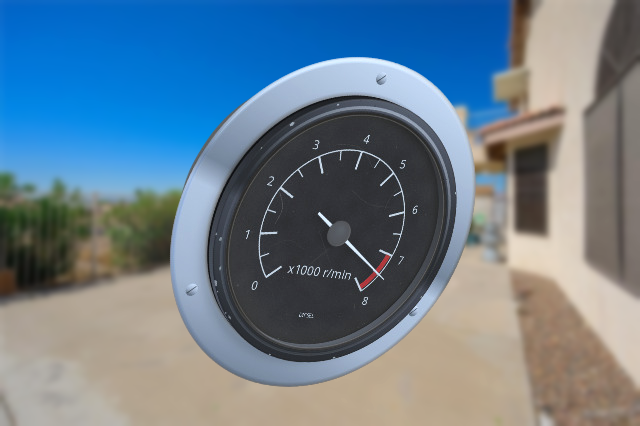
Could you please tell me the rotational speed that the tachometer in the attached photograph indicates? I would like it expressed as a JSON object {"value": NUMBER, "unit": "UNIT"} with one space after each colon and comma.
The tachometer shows {"value": 7500, "unit": "rpm"}
